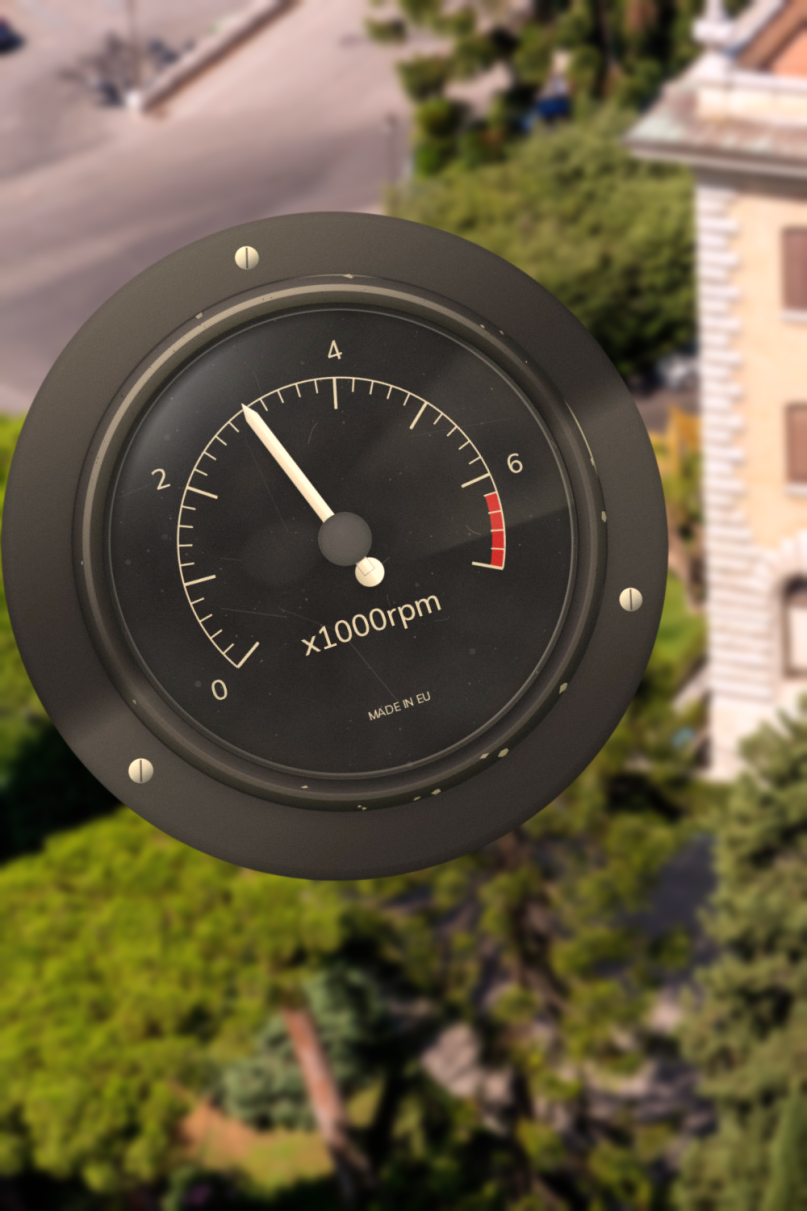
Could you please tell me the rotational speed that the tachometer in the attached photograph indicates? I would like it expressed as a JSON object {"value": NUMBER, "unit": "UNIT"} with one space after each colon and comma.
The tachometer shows {"value": 3000, "unit": "rpm"}
